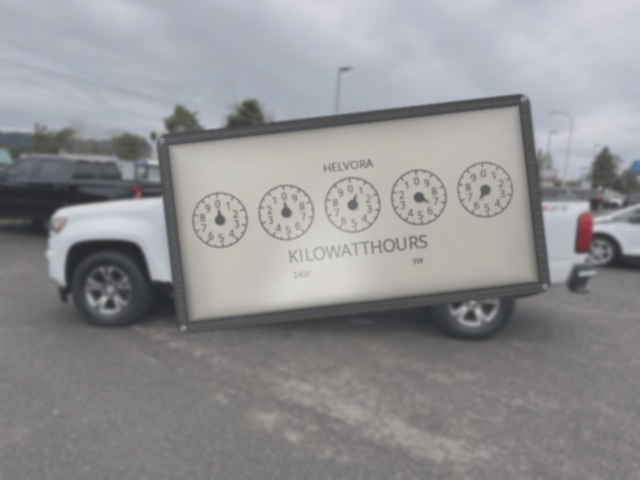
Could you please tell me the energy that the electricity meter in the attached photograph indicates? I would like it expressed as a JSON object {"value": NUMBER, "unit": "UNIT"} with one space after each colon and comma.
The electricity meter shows {"value": 66, "unit": "kWh"}
